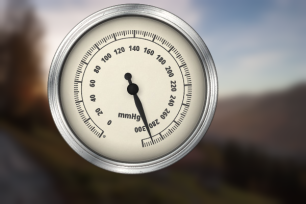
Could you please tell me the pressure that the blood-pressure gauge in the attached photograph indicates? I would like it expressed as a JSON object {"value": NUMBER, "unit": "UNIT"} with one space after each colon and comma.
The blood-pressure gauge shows {"value": 290, "unit": "mmHg"}
